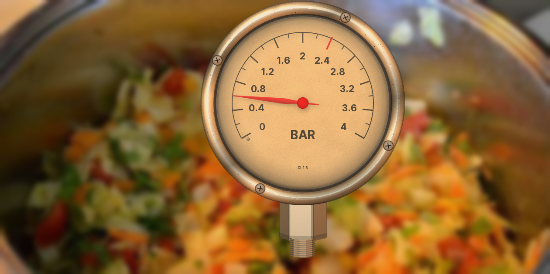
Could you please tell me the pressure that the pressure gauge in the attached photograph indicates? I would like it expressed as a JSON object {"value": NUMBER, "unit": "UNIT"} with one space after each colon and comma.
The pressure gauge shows {"value": 0.6, "unit": "bar"}
